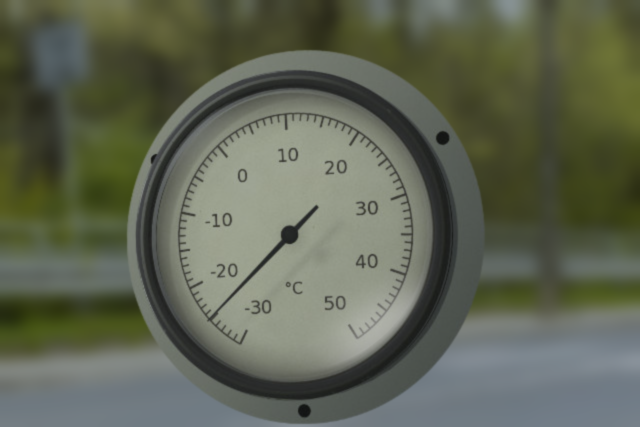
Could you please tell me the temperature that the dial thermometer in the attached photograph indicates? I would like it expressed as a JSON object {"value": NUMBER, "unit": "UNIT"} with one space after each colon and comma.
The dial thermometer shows {"value": -25, "unit": "°C"}
